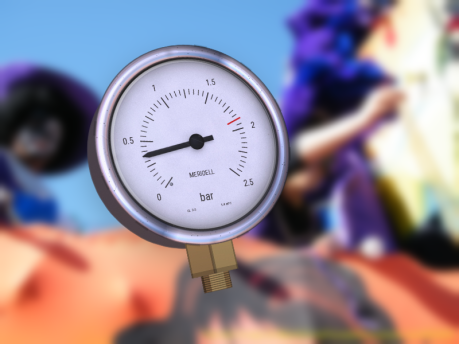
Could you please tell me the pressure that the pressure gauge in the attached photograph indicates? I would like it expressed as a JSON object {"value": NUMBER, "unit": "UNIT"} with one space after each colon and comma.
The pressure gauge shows {"value": 0.35, "unit": "bar"}
